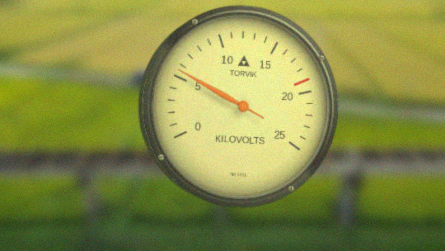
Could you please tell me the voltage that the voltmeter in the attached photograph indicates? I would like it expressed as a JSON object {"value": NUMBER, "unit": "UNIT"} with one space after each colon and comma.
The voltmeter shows {"value": 5.5, "unit": "kV"}
